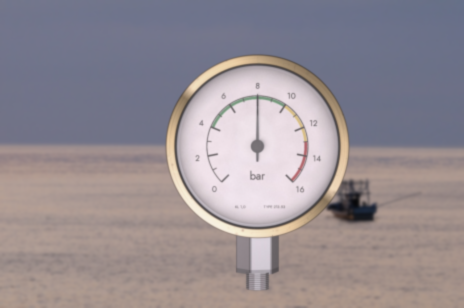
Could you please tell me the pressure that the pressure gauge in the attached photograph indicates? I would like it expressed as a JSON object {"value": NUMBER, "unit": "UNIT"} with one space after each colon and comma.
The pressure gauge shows {"value": 8, "unit": "bar"}
